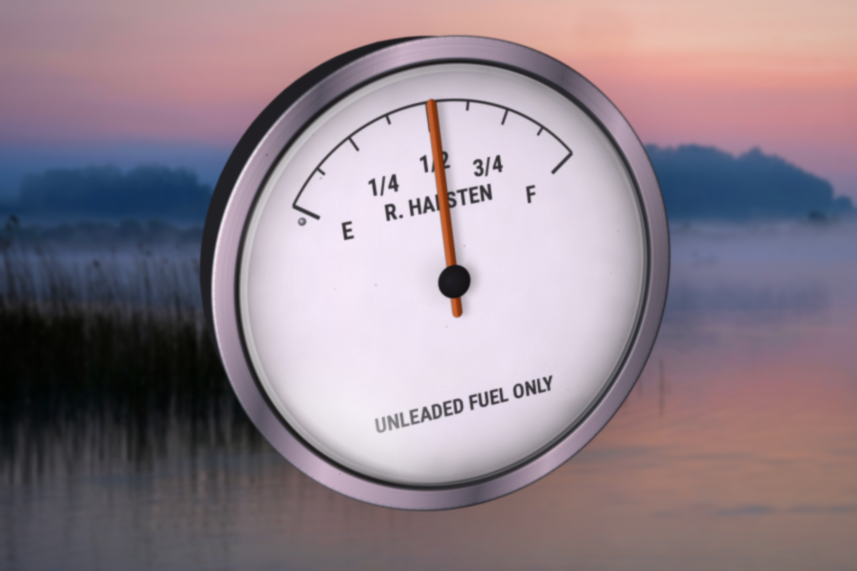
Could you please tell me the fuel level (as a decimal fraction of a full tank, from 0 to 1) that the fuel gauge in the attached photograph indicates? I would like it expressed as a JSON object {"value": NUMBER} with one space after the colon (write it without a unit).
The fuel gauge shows {"value": 0.5}
